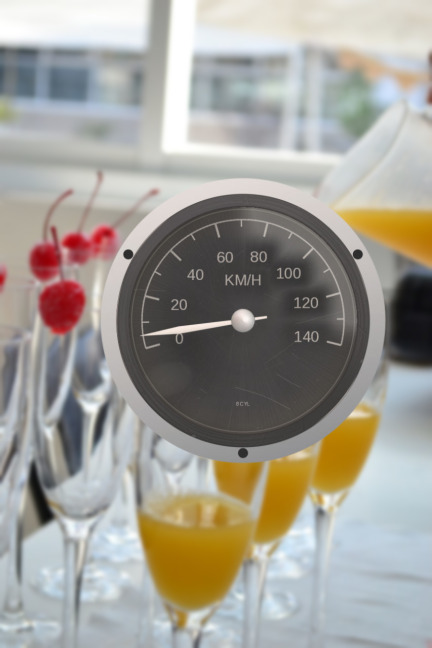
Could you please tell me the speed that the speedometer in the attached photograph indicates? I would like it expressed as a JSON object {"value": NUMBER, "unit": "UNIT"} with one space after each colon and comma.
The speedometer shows {"value": 5, "unit": "km/h"}
